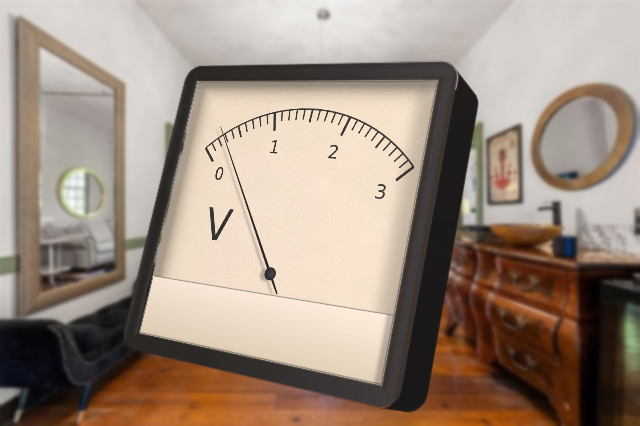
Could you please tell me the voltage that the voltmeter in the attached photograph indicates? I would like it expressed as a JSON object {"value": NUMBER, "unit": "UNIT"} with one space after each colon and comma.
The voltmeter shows {"value": 0.3, "unit": "V"}
